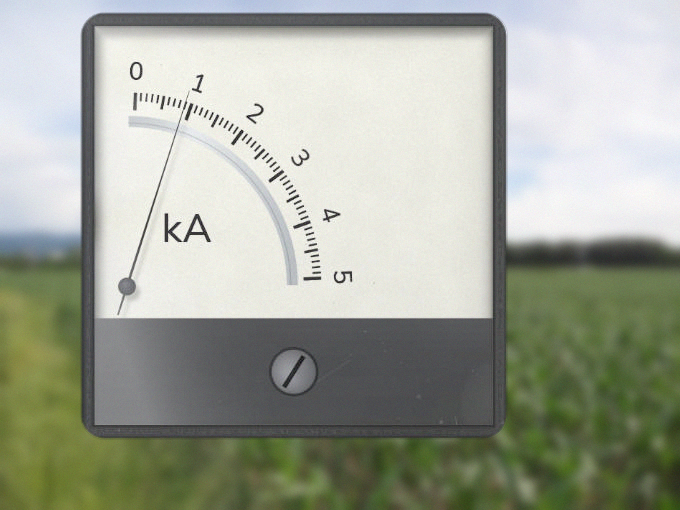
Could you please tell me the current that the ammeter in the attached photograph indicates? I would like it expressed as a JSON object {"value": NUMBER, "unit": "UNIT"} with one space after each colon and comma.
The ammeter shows {"value": 0.9, "unit": "kA"}
